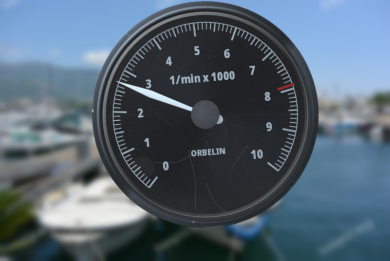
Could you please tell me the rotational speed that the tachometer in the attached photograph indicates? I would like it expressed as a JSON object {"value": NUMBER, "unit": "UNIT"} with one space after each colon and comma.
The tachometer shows {"value": 2700, "unit": "rpm"}
